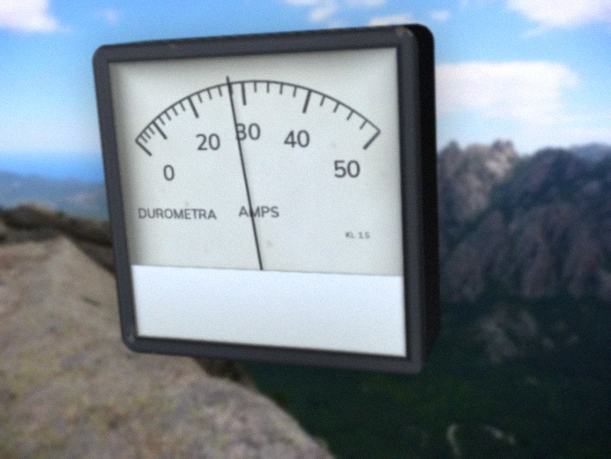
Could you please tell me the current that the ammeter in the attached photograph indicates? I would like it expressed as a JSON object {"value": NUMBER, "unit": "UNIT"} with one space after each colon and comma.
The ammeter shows {"value": 28, "unit": "A"}
